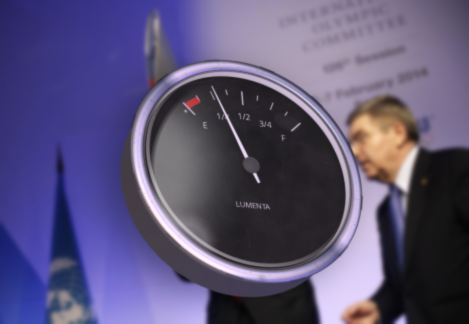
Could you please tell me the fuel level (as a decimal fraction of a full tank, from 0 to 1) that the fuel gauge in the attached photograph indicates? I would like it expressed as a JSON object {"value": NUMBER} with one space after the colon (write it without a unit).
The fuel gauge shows {"value": 0.25}
